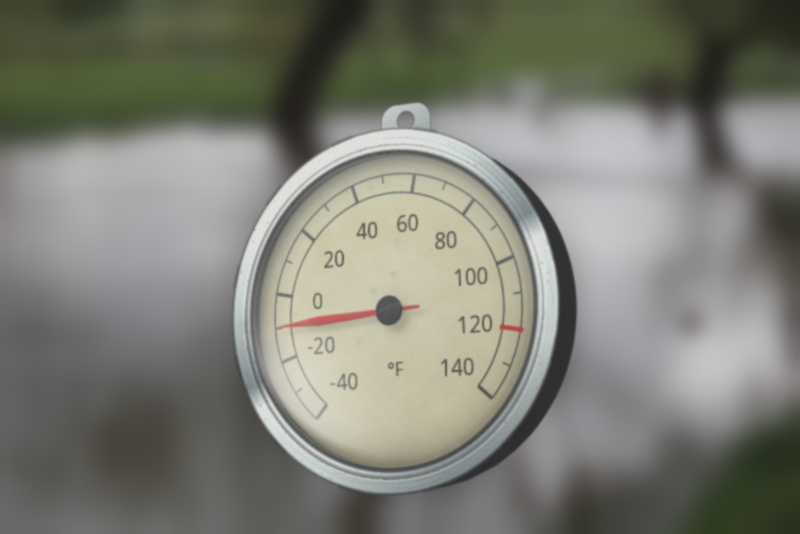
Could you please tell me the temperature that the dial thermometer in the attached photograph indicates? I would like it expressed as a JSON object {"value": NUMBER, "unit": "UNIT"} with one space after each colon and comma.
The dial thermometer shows {"value": -10, "unit": "°F"}
